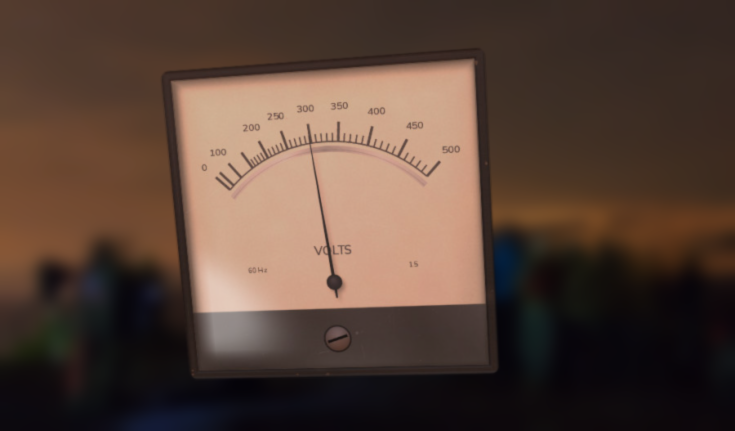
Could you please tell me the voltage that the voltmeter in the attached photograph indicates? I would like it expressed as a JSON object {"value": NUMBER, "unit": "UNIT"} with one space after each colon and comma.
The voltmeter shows {"value": 300, "unit": "V"}
